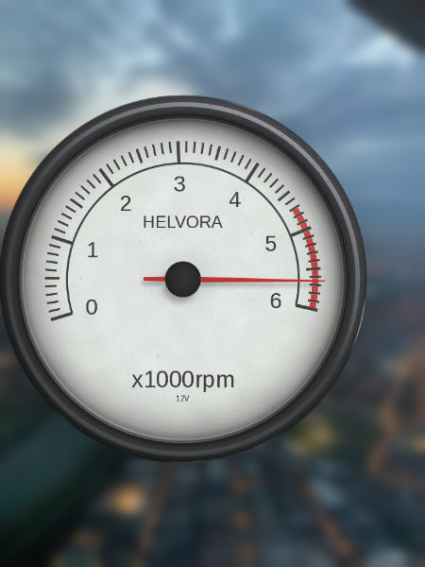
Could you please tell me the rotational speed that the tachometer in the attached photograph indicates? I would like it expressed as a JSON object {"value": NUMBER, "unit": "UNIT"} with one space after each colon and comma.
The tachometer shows {"value": 5650, "unit": "rpm"}
